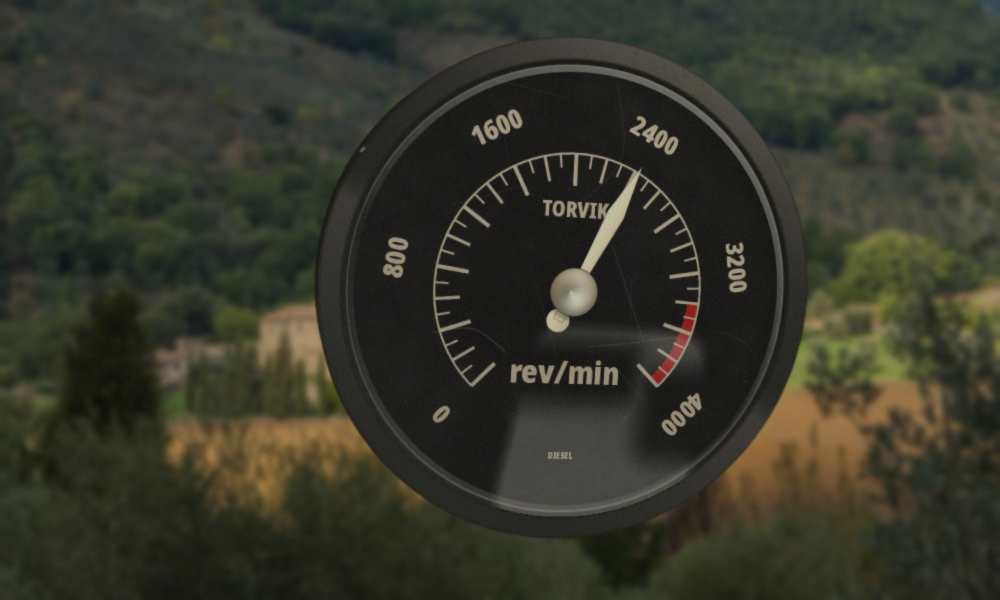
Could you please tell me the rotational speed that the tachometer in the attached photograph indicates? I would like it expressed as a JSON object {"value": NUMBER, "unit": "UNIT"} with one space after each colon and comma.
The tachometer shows {"value": 2400, "unit": "rpm"}
